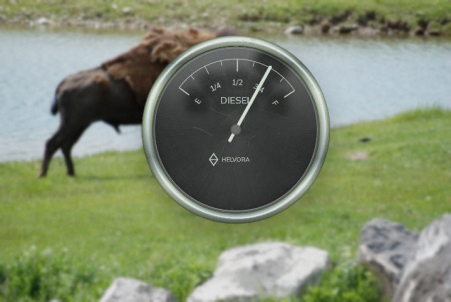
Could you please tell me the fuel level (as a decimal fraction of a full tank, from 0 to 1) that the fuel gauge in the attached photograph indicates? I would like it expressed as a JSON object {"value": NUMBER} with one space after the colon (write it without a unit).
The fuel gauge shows {"value": 0.75}
